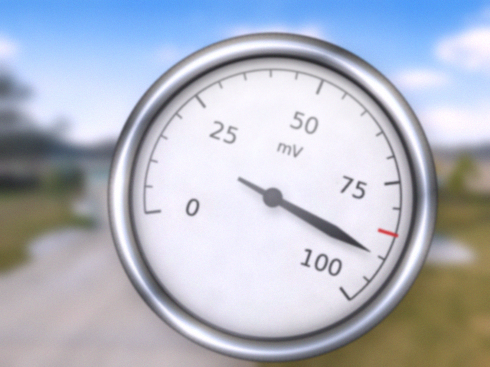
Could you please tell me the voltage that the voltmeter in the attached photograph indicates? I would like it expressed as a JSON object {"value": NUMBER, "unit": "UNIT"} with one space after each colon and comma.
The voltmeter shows {"value": 90, "unit": "mV"}
